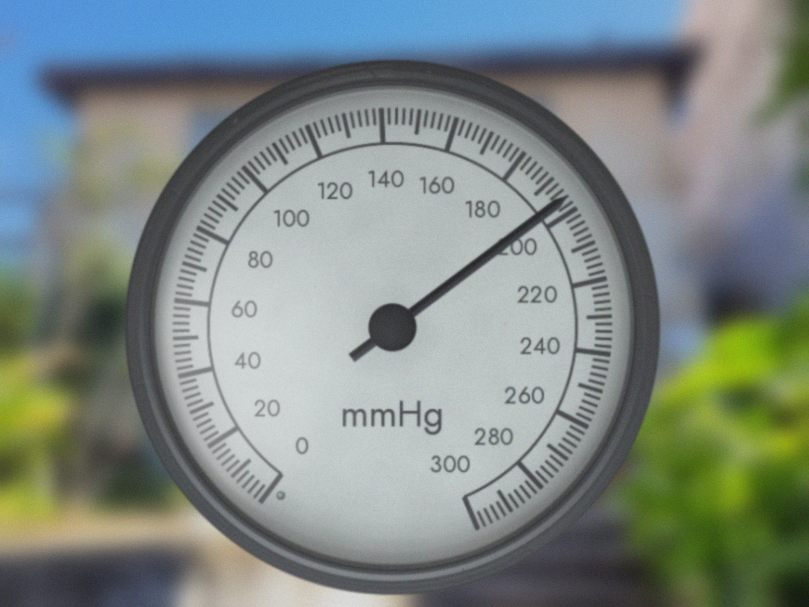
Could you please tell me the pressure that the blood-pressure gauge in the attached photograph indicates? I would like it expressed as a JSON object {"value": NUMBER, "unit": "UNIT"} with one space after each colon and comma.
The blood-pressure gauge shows {"value": 196, "unit": "mmHg"}
